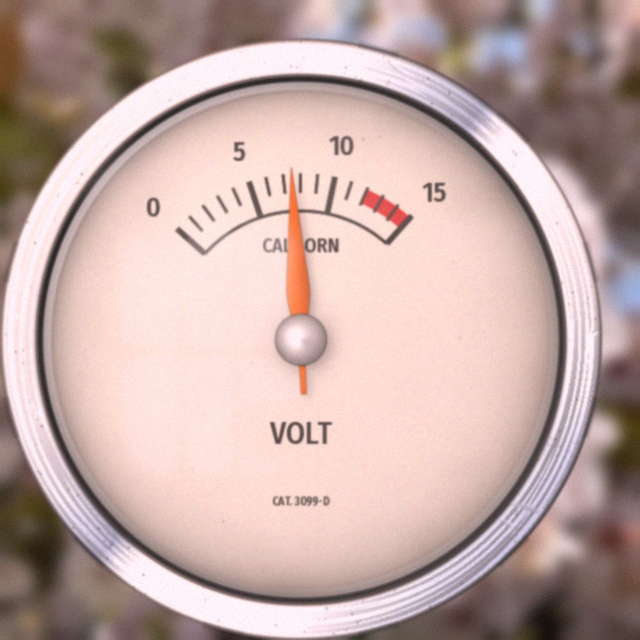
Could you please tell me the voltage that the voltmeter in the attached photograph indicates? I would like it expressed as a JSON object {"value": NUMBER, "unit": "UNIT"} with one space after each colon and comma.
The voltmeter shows {"value": 7.5, "unit": "V"}
